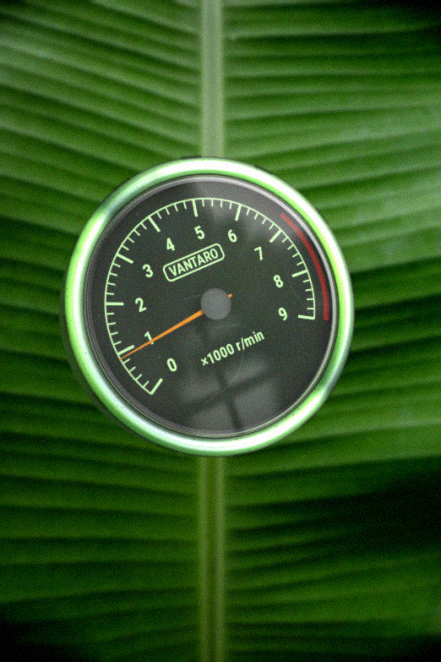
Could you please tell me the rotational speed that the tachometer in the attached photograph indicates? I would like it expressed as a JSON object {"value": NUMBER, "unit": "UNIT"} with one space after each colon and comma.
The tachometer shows {"value": 900, "unit": "rpm"}
